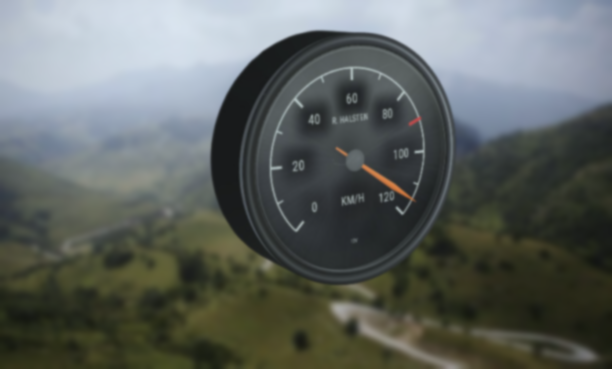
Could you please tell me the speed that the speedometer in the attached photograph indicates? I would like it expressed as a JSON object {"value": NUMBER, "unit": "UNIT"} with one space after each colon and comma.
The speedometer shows {"value": 115, "unit": "km/h"}
